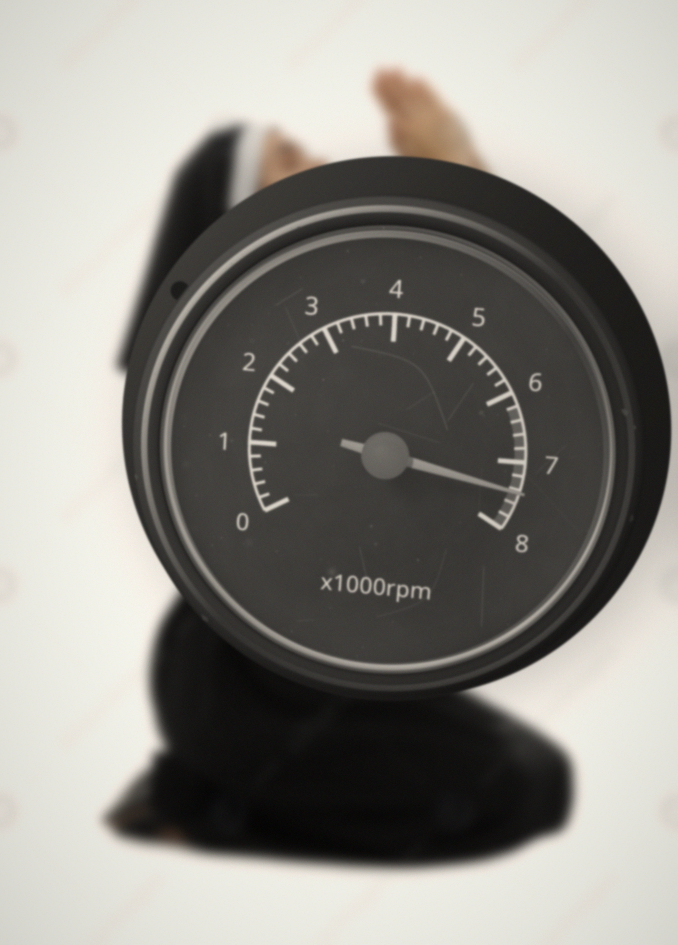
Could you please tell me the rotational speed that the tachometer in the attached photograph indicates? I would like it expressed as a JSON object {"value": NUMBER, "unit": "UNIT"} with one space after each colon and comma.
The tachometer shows {"value": 7400, "unit": "rpm"}
